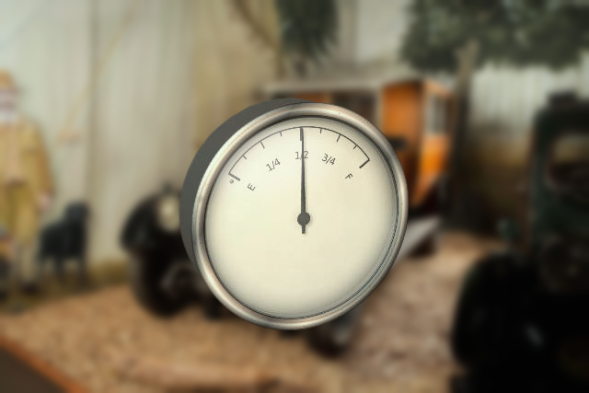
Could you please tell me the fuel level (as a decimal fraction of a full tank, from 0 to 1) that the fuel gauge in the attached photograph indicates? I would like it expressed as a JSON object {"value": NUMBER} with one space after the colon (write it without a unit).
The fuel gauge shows {"value": 0.5}
